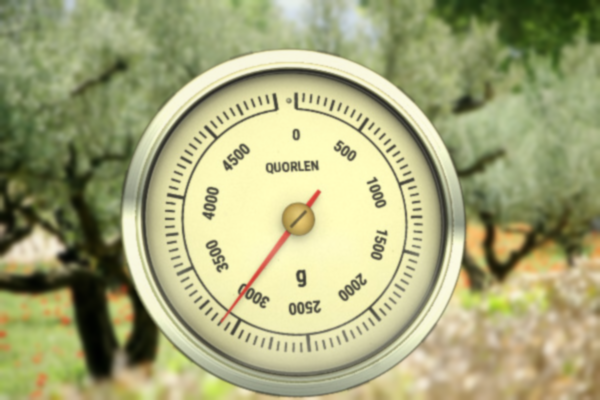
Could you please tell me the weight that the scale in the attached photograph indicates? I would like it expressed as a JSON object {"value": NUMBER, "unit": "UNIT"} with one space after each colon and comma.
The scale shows {"value": 3100, "unit": "g"}
